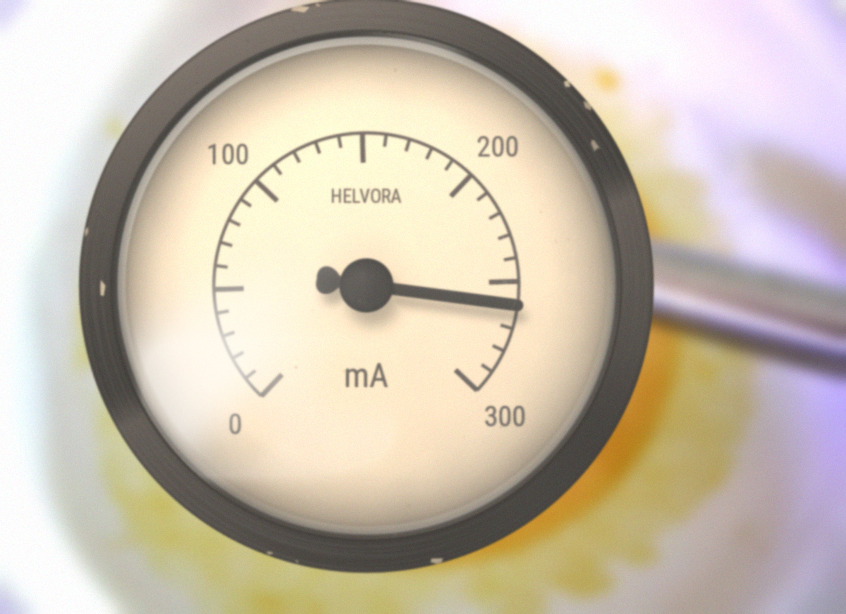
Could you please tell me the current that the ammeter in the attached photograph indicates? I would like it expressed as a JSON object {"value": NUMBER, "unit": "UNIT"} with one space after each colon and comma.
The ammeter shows {"value": 260, "unit": "mA"}
